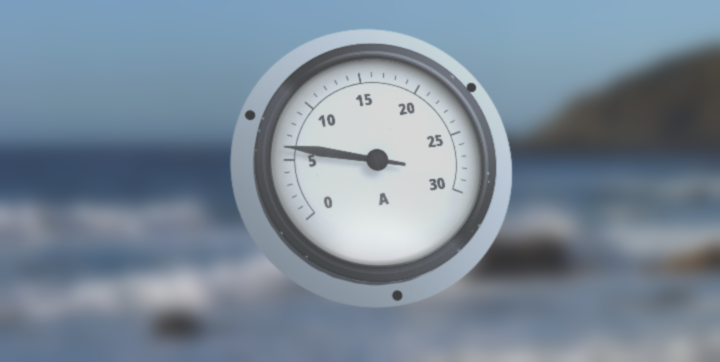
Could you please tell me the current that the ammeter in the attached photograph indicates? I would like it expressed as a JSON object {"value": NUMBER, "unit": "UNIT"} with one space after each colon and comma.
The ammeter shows {"value": 6, "unit": "A"}
